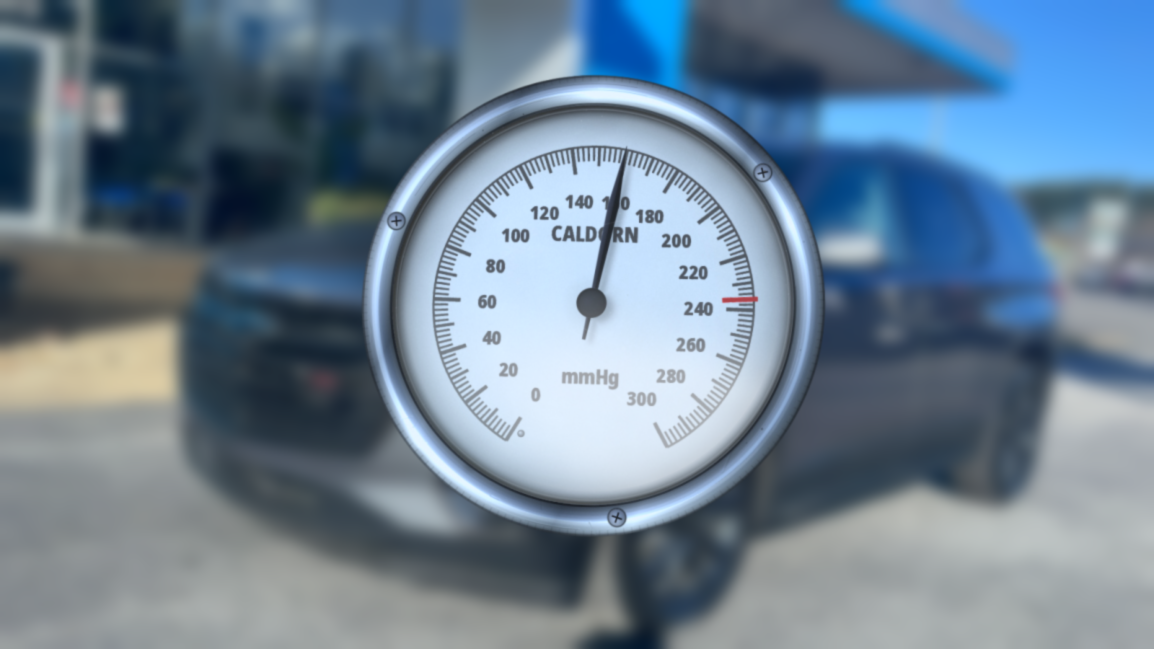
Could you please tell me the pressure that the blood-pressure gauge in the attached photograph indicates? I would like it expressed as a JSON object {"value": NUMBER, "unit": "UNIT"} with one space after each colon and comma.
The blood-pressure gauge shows {"value": 160, "unit": "mmHg"}
